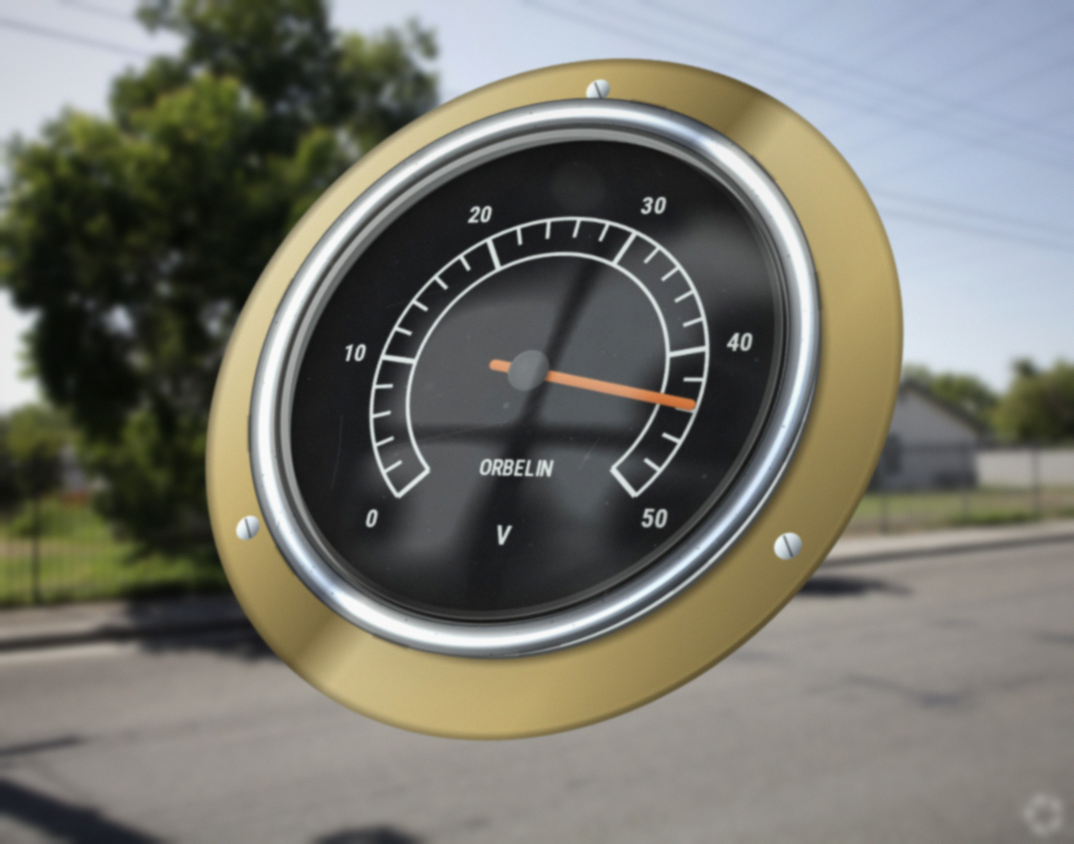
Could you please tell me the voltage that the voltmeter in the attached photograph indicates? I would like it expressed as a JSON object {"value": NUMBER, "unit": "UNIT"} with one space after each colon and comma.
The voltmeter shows {"value": 44, "unit": "V"}
